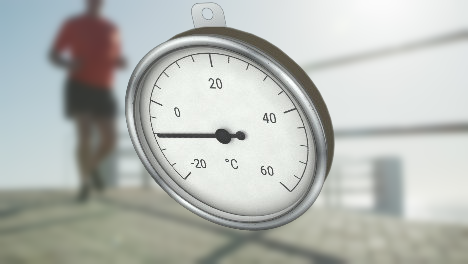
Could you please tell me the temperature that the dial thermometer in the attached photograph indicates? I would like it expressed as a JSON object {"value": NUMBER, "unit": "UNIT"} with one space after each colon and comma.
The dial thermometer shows {"value": -8, "unit": "°C"}
